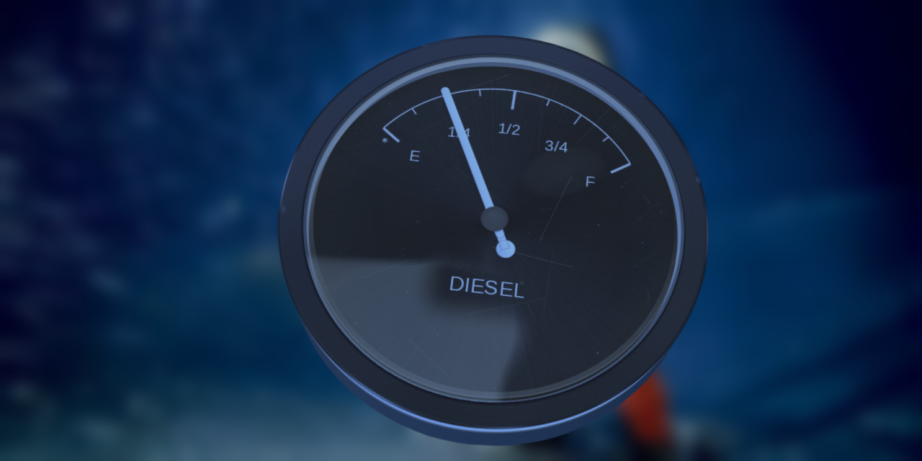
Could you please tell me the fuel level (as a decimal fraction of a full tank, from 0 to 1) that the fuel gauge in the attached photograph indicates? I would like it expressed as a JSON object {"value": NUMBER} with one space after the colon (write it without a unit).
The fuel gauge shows {"value": 0.25}
